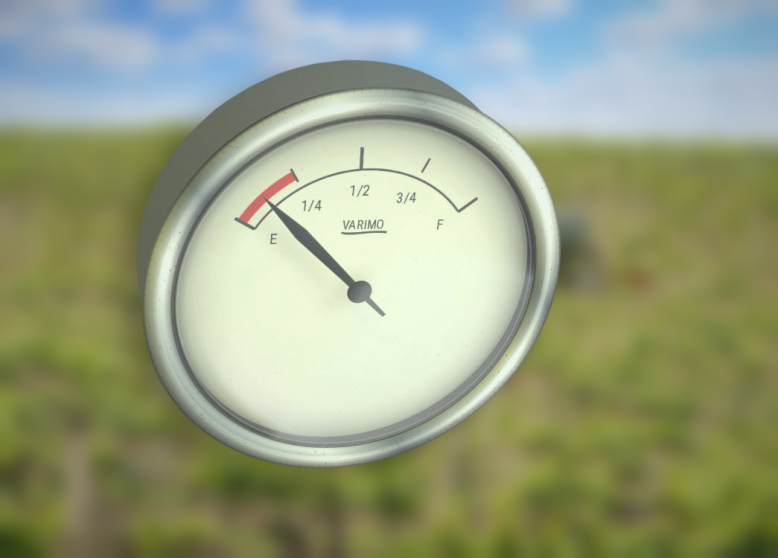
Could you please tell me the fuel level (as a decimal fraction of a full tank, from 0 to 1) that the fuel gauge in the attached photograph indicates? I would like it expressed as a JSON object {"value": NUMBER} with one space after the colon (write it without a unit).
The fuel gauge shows {"value": 0.125}
